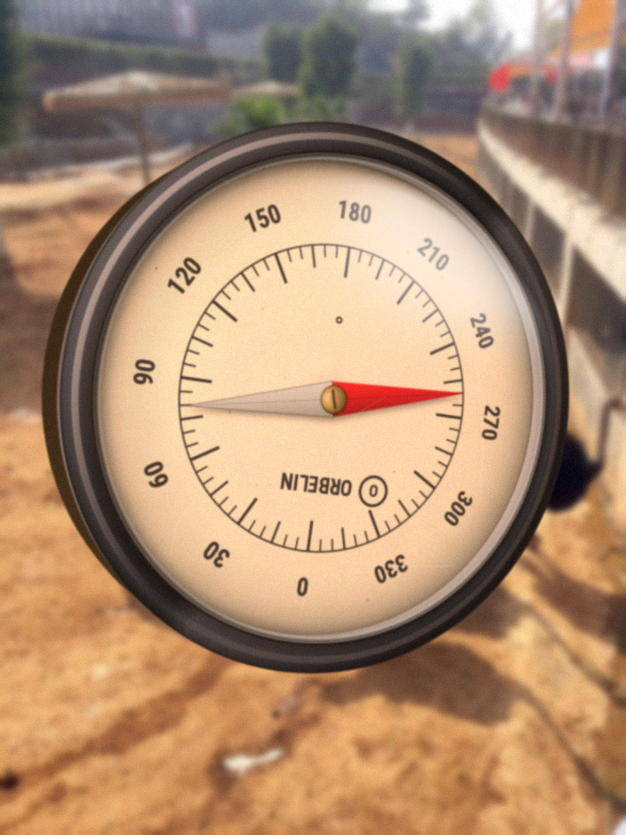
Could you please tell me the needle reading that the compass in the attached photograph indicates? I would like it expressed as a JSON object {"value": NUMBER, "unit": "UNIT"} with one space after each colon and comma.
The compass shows {"value": 260, "unit": "°"}
